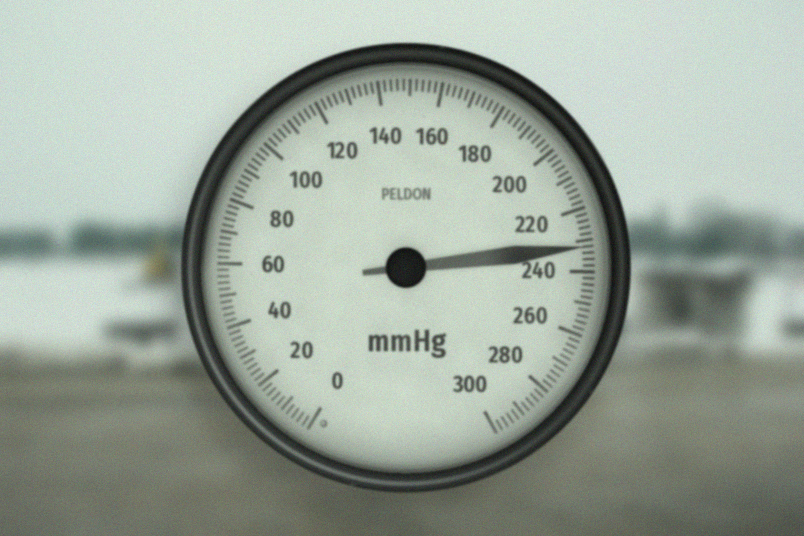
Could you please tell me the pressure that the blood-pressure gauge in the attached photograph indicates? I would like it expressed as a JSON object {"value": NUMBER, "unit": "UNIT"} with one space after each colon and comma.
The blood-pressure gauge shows {"value": 232, "unit": "mmHg"}
